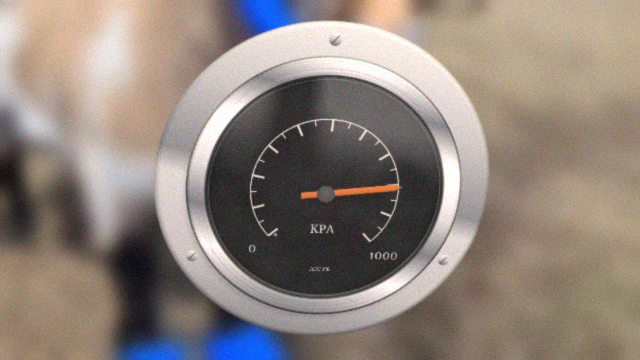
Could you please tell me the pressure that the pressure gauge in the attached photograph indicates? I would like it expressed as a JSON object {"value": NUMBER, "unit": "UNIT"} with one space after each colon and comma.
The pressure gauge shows {"value": 800, "unit": "kPa"}
